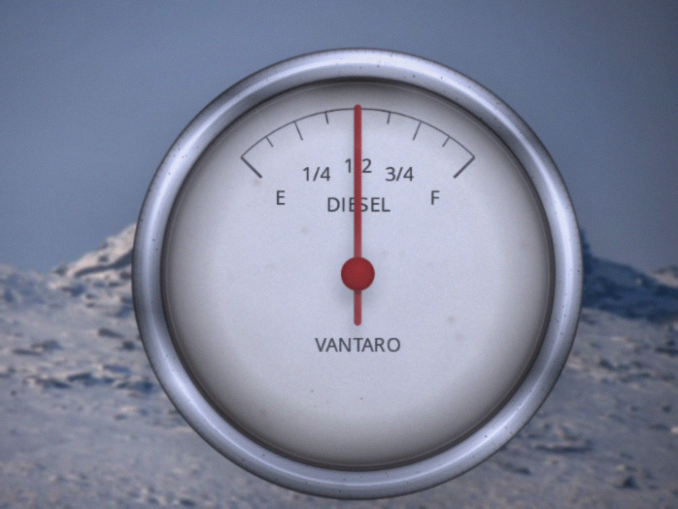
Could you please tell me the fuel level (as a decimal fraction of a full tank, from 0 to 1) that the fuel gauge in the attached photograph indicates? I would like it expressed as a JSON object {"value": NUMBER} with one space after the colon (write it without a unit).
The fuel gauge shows {"value": 0.5}
